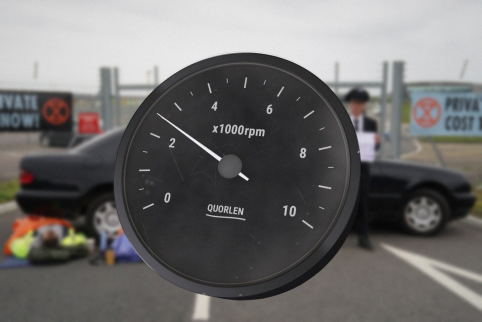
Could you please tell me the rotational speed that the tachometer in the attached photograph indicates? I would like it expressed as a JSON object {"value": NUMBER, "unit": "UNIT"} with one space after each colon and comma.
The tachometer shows {"value": 2500, "unit": "rpm"}
